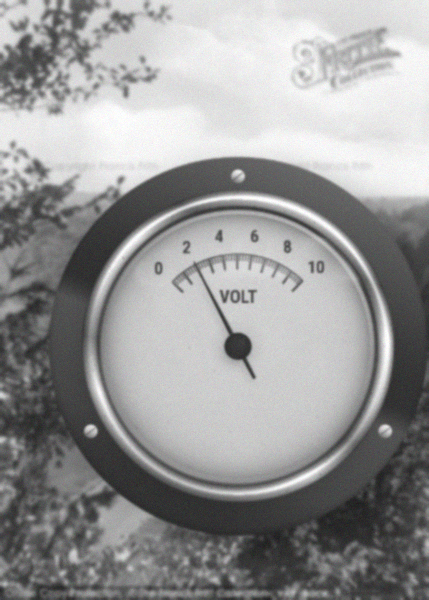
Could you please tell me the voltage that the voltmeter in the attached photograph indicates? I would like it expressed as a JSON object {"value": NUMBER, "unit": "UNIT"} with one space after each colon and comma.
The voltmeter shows {"value": 2, "unit": "V"}
